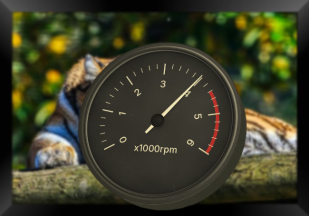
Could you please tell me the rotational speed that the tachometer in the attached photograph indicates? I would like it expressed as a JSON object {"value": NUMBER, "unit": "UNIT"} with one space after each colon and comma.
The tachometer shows {"value": 4000, "unit": "rpm"}
